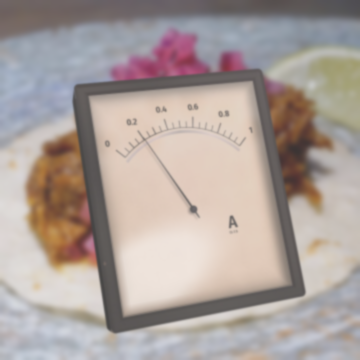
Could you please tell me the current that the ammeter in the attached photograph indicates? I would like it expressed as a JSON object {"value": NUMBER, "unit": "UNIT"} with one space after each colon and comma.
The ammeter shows {"value": 0.2, "unit": "A"}
